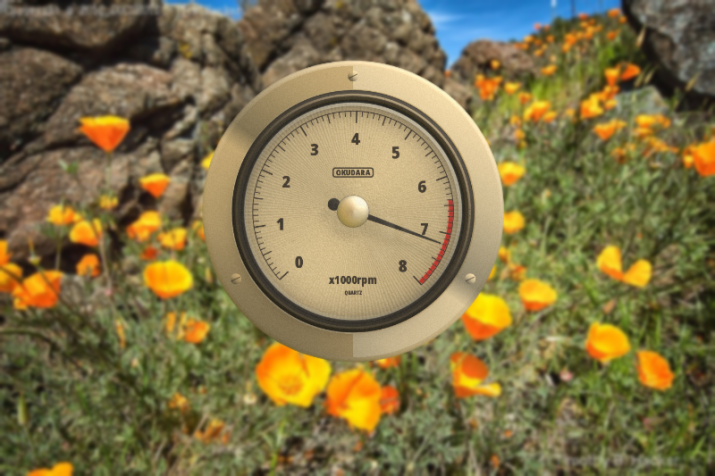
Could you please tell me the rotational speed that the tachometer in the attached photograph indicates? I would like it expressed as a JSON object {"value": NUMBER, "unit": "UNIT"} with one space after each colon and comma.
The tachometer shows {"value": 7200, "unit": "rpm"}
